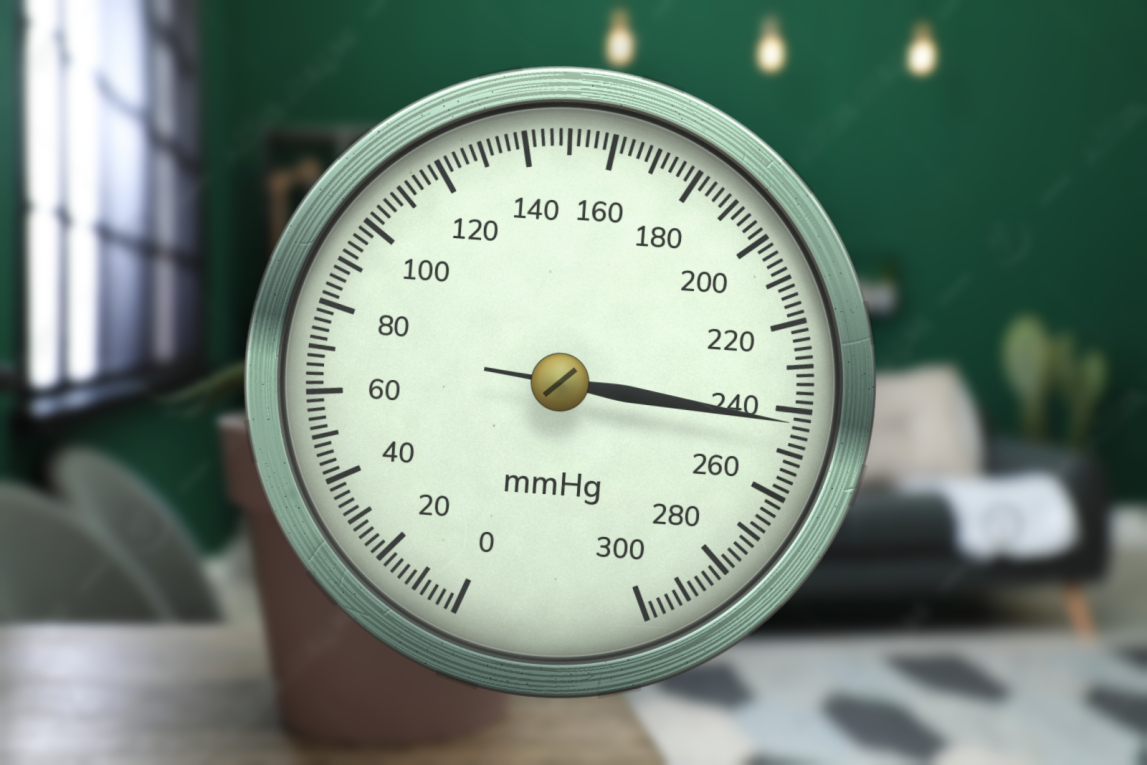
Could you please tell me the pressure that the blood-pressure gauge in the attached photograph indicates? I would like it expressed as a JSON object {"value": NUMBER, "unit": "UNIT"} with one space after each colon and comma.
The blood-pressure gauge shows {"value": 243, "unit": "mmHg"}
